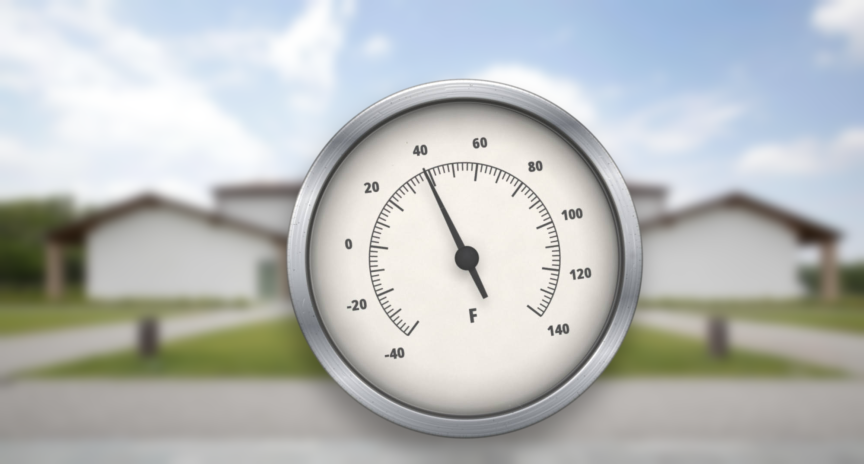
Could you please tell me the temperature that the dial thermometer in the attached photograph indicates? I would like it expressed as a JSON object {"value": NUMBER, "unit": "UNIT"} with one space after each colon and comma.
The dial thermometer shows {"value": 38, "unit": "°F"}
